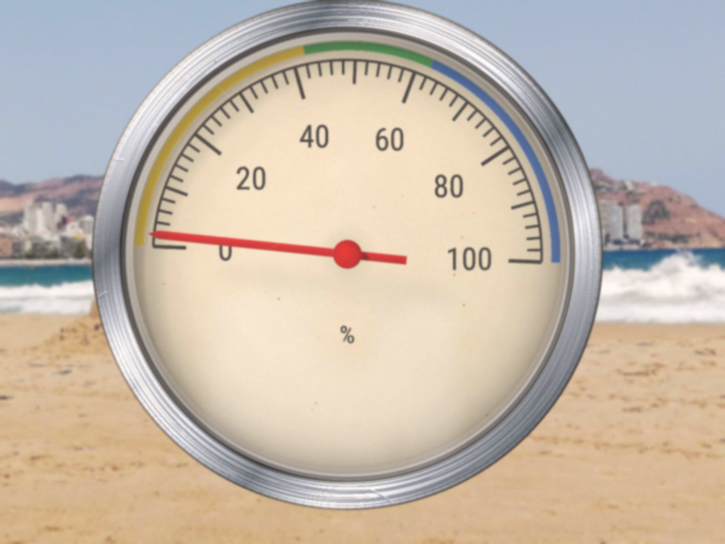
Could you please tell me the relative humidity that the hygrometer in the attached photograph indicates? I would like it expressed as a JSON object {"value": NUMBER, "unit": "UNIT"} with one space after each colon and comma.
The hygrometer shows {"value": 2, "unit": "%"}
